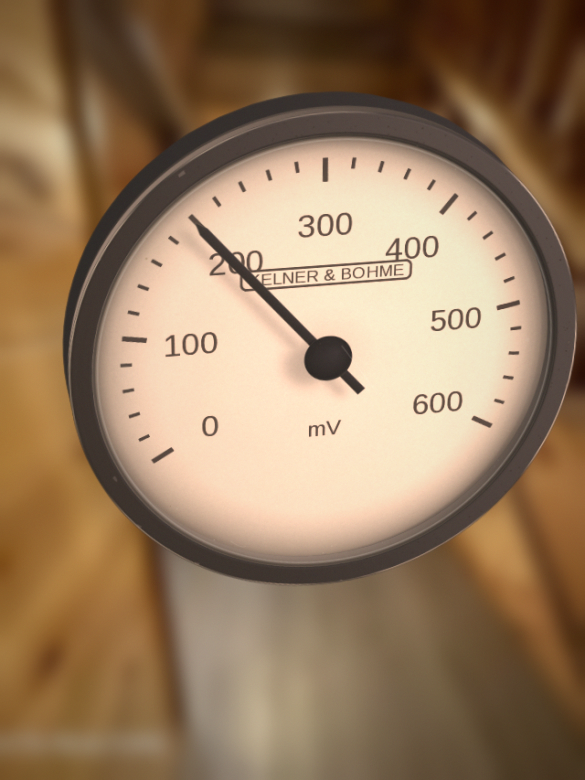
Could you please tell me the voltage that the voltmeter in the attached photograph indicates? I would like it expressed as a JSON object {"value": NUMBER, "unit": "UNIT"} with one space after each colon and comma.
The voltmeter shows {"value": 200, "unit": "mV"}
